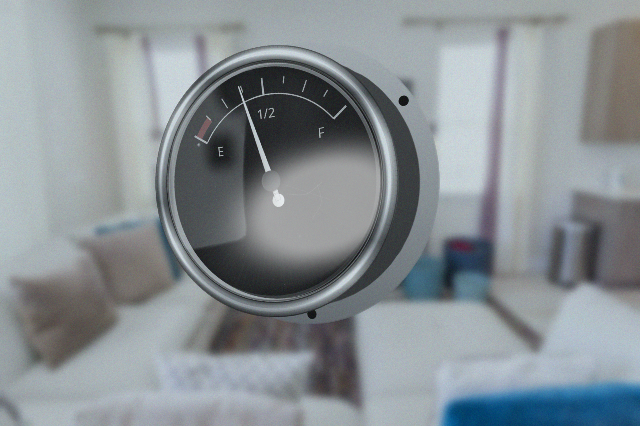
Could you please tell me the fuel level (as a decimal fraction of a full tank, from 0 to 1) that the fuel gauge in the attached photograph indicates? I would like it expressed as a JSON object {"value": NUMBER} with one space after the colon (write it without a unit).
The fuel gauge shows {"value": 0.375}
